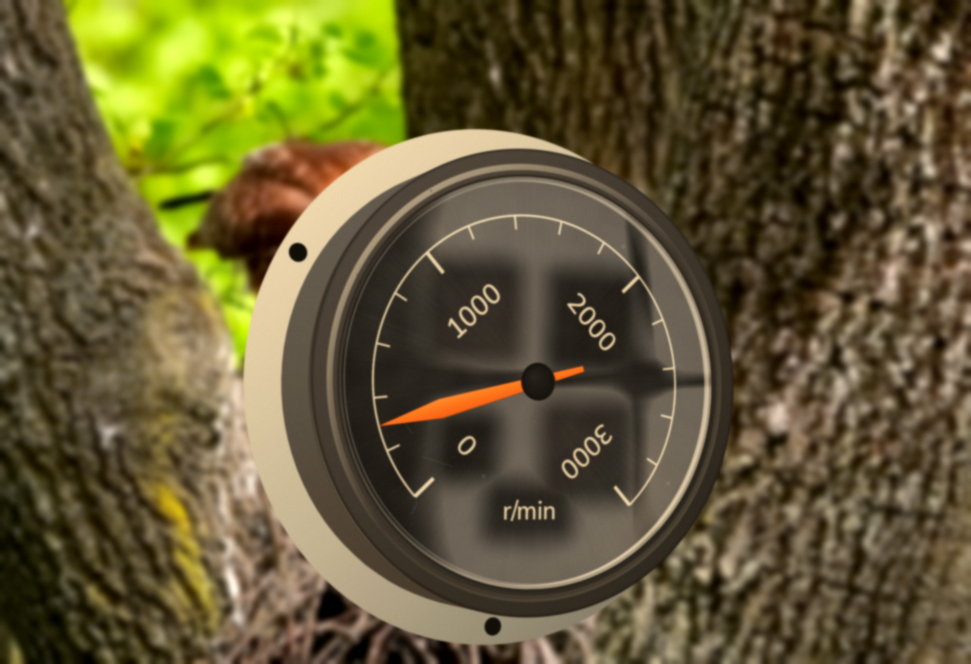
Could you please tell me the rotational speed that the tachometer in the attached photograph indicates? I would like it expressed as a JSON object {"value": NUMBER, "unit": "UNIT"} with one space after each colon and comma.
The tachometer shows {"value": 300, "unit": "rpm"}
